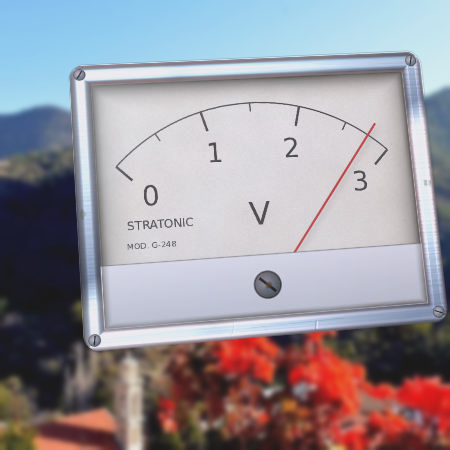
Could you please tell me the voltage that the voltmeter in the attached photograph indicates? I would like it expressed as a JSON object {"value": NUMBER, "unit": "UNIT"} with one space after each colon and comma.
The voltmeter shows {"value": 2.75, "unit": "V"}
